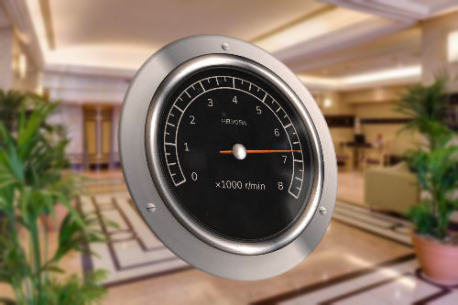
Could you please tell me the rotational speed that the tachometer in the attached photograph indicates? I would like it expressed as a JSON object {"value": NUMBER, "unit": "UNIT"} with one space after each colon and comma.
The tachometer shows {"value": 6750, "unit": "rpm"}
